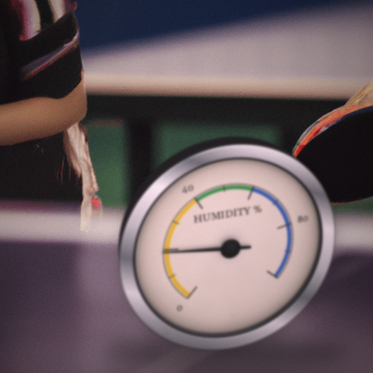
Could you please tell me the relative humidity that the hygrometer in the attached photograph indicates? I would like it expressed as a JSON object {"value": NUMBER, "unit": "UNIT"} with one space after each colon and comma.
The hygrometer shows {"value": 20, "unit": "%"}
